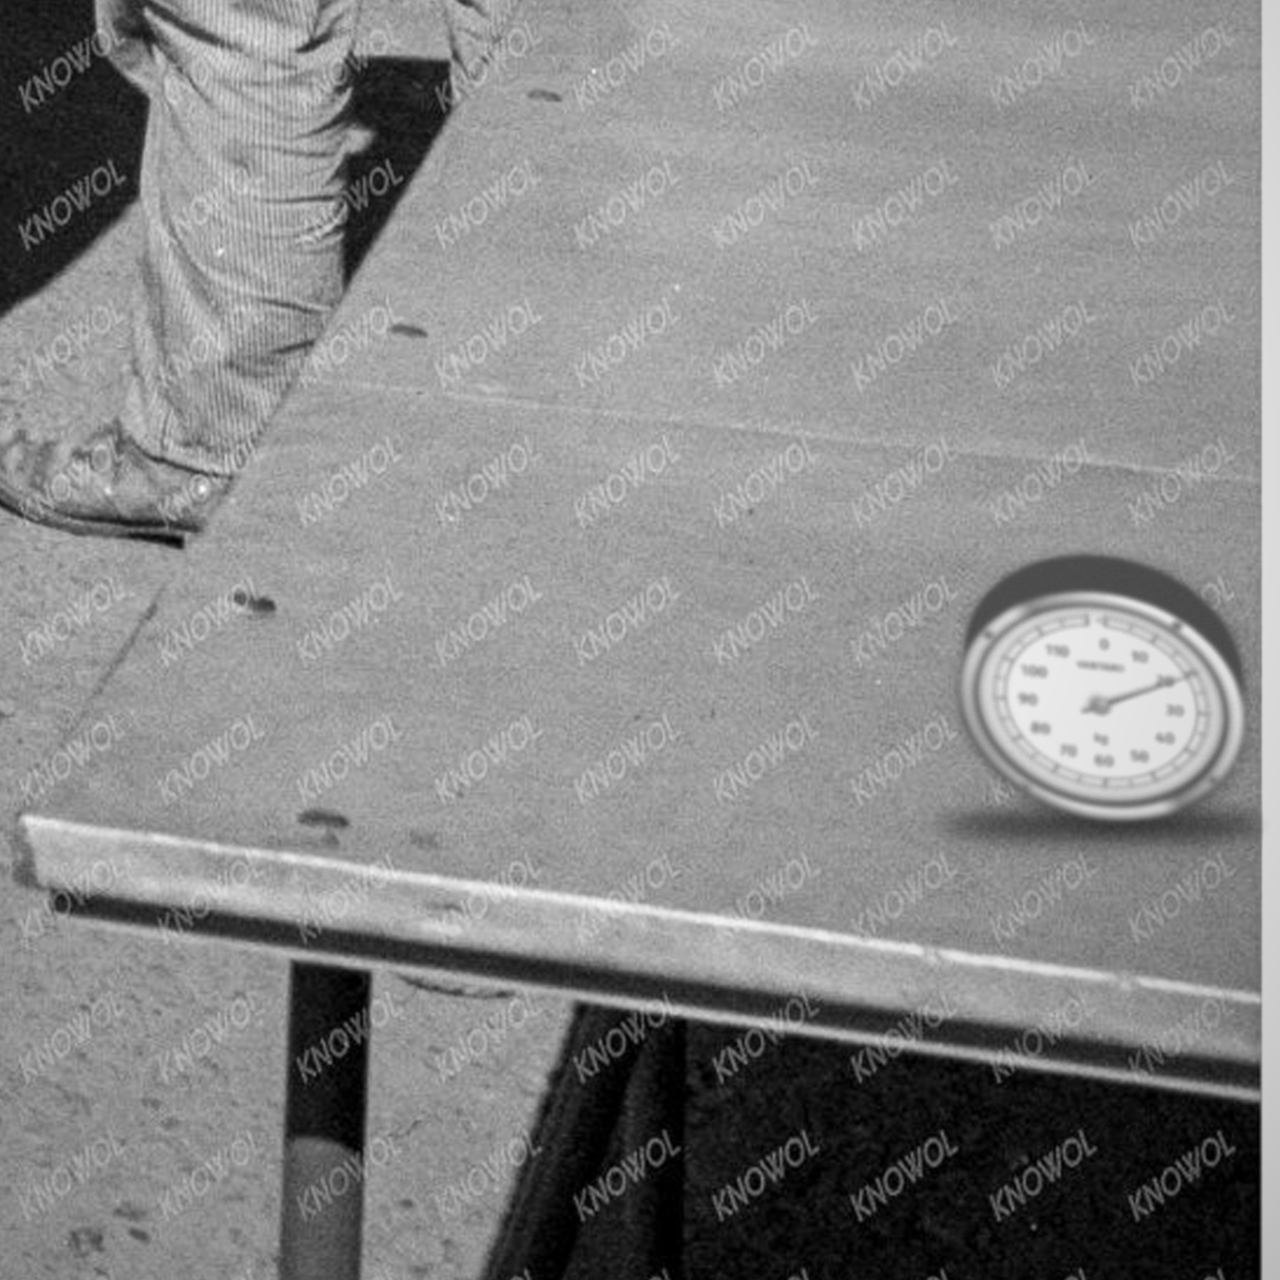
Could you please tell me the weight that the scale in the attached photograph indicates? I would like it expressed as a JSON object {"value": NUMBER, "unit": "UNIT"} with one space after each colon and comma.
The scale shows {"value": 20, "unit": "kg"}
